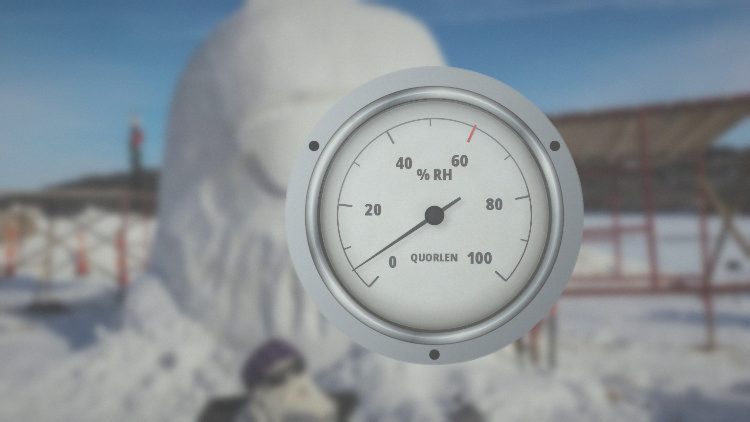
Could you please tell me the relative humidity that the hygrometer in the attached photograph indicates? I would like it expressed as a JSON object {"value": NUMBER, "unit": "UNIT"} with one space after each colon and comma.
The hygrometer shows {"value": 5, "unit": "%"}
